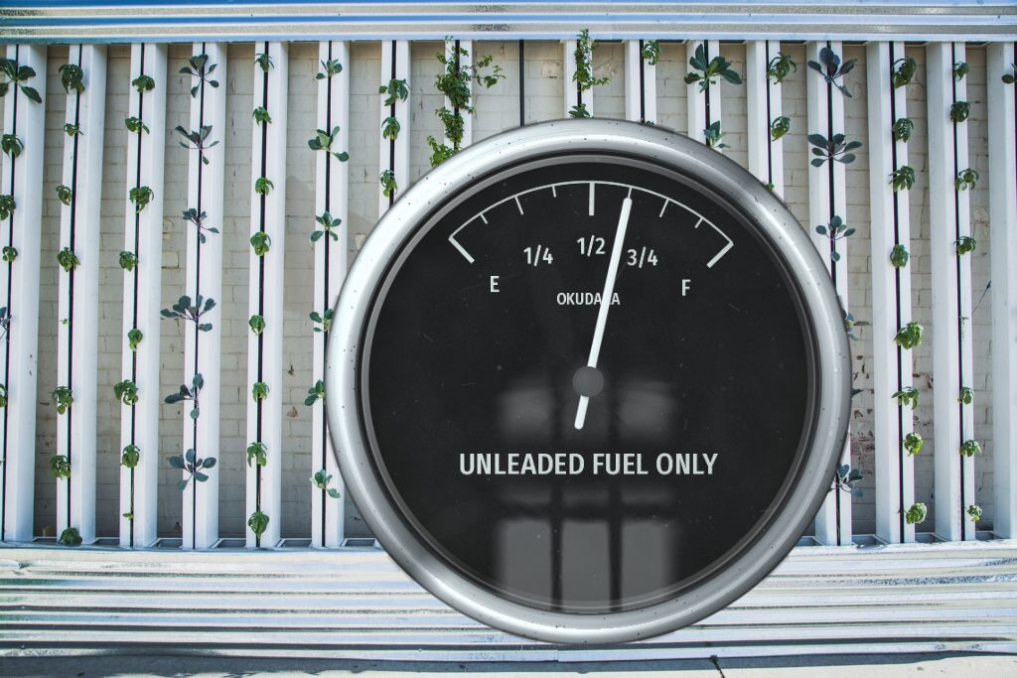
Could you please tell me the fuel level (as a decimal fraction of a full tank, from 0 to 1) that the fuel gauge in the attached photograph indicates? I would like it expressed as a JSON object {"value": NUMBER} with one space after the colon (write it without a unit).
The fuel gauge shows {"value": 0.625}
